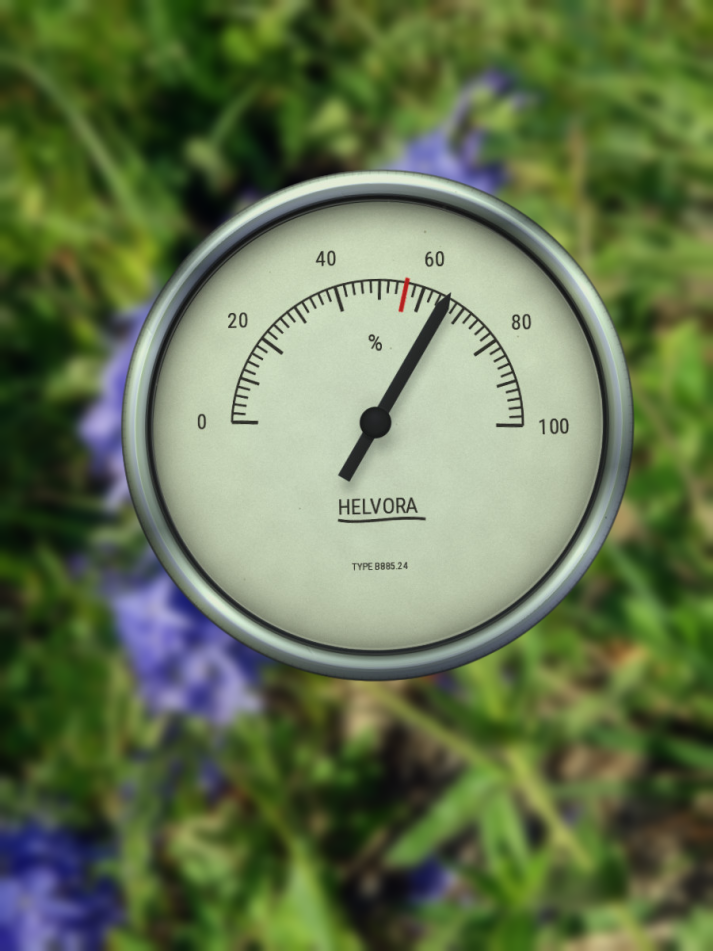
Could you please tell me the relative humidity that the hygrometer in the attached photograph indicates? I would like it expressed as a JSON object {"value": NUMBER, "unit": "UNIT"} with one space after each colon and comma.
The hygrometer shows {"value": 66, "unit": "%"}
